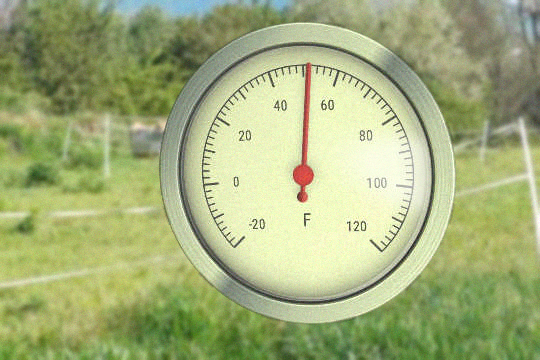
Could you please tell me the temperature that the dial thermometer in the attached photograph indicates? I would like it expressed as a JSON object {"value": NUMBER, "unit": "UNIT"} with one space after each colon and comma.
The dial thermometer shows {"value": 52, "unit": "°F"}
